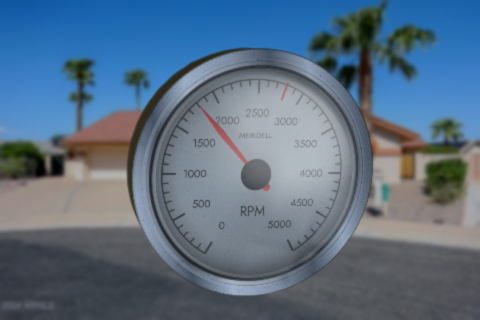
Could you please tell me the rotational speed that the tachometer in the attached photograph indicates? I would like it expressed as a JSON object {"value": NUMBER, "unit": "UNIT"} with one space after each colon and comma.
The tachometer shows {"value": 1800, "unit": "rpm"}
